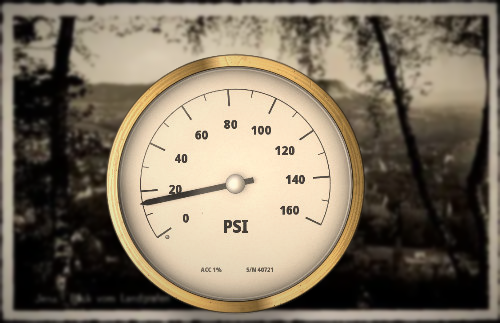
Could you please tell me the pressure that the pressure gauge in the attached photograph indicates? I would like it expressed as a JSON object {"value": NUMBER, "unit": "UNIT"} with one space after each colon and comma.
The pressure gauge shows {"value": 15, "unit": "psi"}
